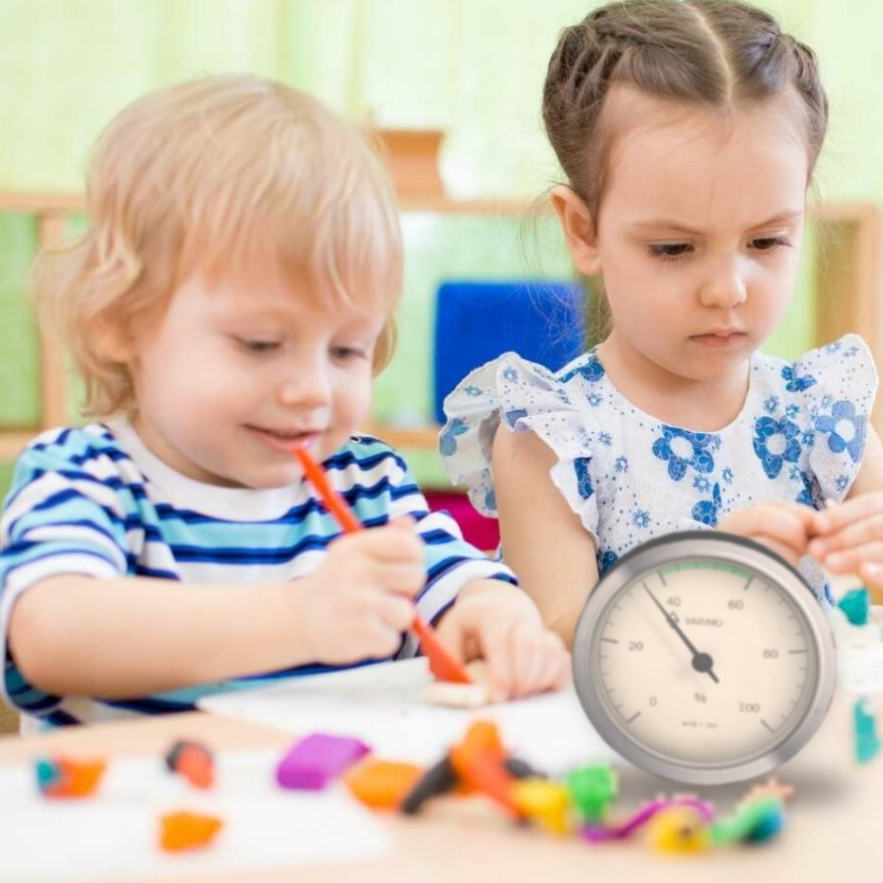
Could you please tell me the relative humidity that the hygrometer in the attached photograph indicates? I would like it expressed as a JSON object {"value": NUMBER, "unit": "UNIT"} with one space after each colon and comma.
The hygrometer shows {"value": 36, "unit": "%"}
